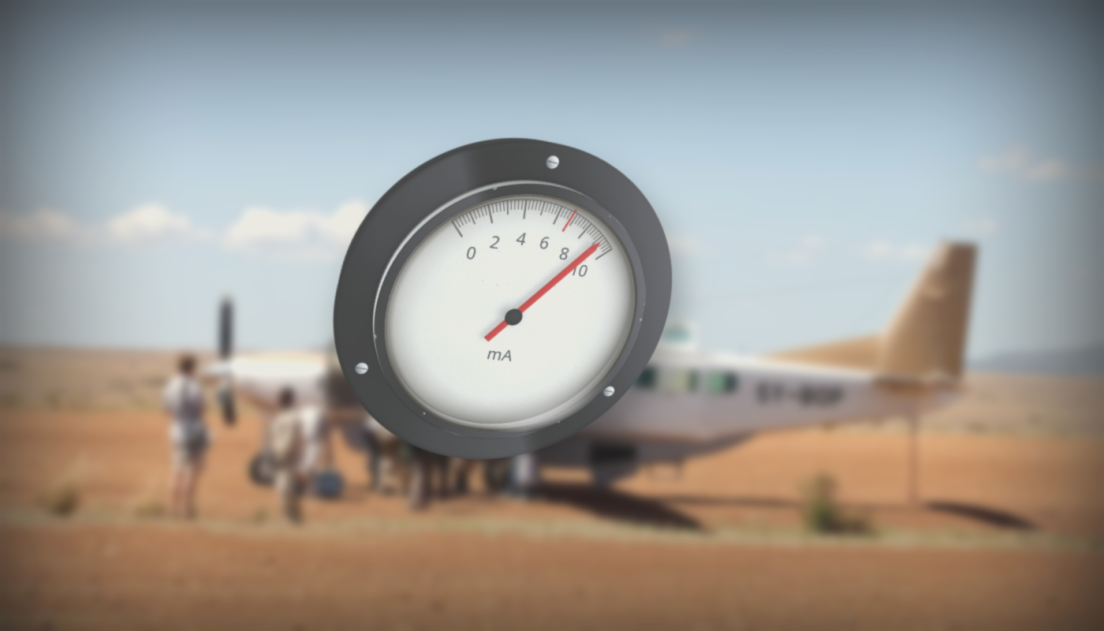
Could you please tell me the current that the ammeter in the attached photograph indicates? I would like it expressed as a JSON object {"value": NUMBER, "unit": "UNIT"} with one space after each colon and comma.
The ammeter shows {"value": 9, "unit": "mA"}
